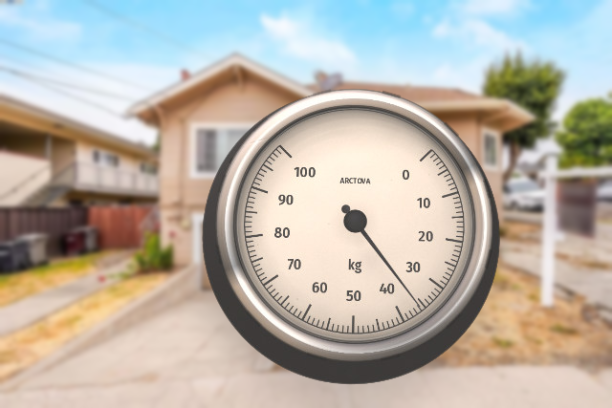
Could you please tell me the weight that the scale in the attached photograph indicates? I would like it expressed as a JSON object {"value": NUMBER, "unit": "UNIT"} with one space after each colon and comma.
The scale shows {"value": 36, "unit": "kg"}
